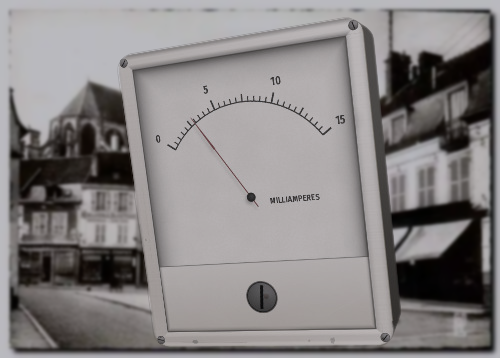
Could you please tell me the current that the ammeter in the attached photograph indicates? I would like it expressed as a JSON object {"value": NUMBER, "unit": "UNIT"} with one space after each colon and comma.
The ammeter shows {"value": 3, "unit": "mA"}
